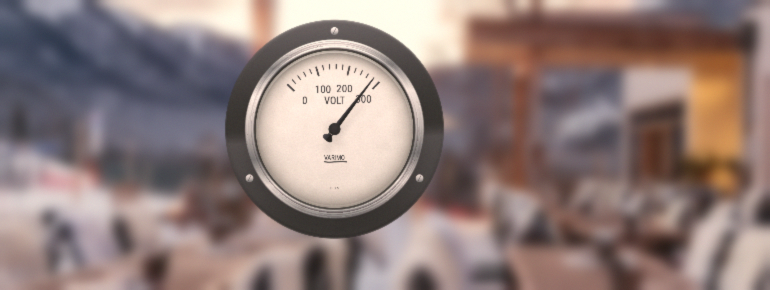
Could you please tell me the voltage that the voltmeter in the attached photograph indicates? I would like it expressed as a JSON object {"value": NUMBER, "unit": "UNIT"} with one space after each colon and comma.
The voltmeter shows {"value": 280, "unit": "V"}
